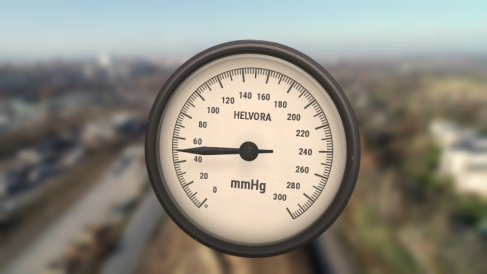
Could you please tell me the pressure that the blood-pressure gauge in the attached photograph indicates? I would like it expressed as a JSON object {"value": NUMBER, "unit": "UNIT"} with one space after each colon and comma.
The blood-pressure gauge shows {"value": 50, "unit": "mmHg"}
